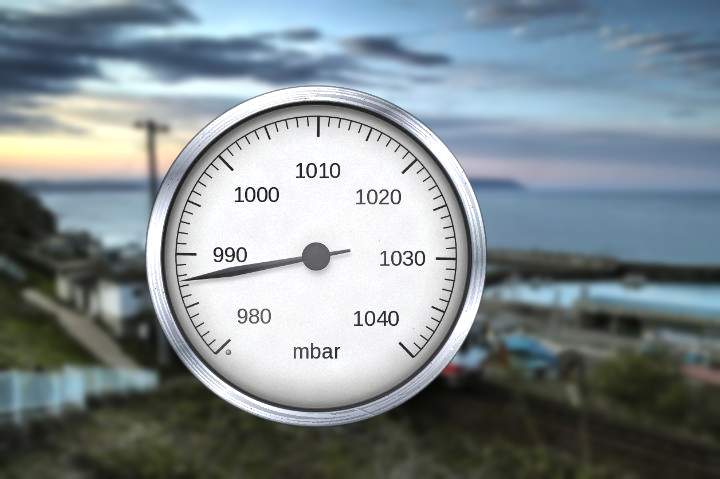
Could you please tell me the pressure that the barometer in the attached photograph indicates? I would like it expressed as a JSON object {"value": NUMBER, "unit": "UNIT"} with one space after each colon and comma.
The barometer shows {"value": 987.5, "unit": "mbar"}
